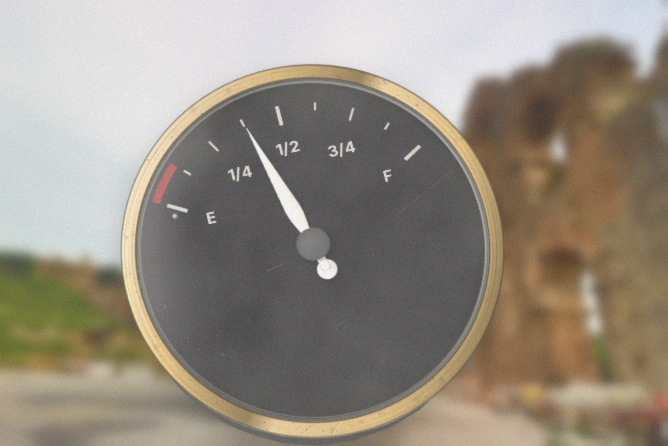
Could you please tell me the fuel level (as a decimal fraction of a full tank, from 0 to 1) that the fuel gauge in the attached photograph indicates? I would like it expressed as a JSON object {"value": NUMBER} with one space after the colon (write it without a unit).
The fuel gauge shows {"value": 0.375}
